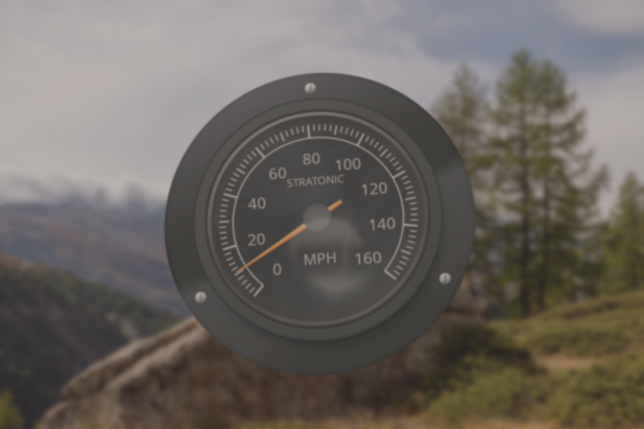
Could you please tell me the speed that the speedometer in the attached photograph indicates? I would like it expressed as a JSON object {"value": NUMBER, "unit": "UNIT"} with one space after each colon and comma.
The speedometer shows {"value": 10, "unit": "mph"}
